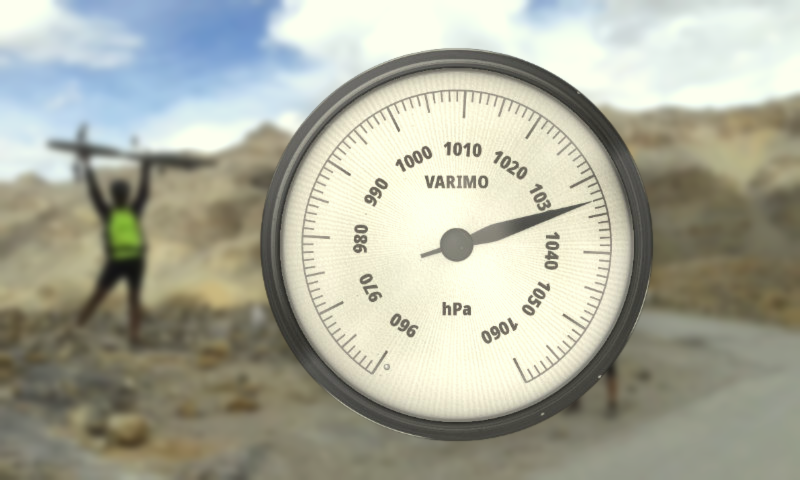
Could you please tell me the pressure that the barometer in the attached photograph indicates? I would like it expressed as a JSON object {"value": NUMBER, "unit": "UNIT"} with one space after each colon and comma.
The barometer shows {"value": 1033, "unit": "hPa"}
